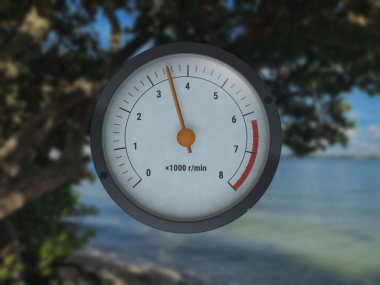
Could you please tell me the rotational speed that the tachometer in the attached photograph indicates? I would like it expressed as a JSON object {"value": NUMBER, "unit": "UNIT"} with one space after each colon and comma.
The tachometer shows {"value": 3500, "unit": "rpm"}
